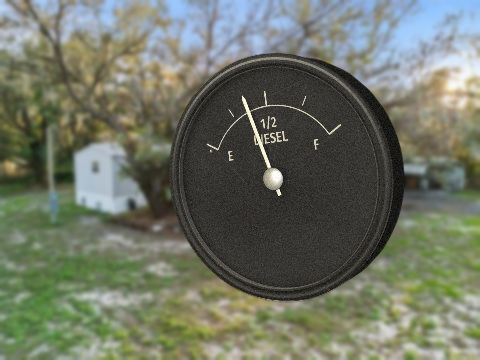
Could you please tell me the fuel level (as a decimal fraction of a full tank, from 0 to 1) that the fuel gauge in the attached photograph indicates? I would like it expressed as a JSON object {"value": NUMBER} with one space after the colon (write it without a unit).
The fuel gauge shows {"value": 0.375}
